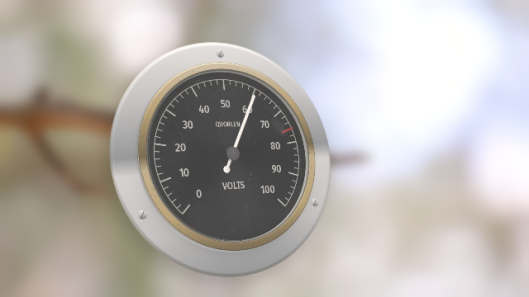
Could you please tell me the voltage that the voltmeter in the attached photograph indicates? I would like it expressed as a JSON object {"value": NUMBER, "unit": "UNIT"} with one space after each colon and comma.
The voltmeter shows {"value": 60, "unit": "V"}
